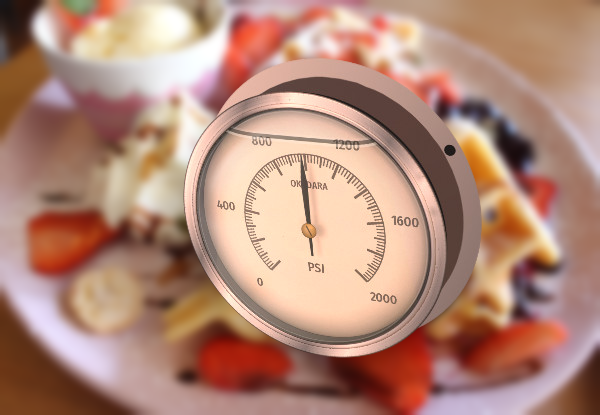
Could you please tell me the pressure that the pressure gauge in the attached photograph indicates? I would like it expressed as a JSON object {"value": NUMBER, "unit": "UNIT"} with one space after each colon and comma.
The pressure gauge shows {"value": 1000, "unit": "psi"}
